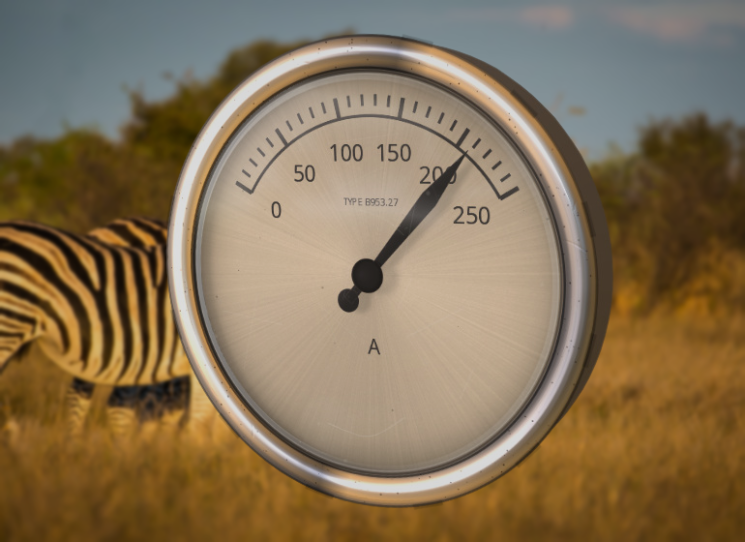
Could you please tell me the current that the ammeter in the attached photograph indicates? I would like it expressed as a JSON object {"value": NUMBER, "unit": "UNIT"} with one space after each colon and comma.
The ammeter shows {"value": 210, "unit": "A"}
